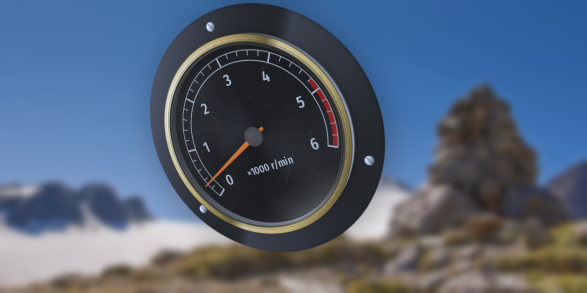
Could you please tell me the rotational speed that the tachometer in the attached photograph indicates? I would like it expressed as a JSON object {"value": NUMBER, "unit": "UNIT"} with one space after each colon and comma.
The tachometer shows {"value": 300, "unit": "rpm"}
